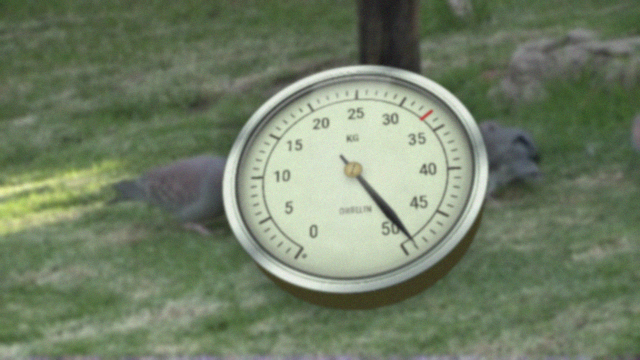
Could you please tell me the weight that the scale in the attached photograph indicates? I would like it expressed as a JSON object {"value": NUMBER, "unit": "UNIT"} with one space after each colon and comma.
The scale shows {"value": 49, "unit": "kg"}
